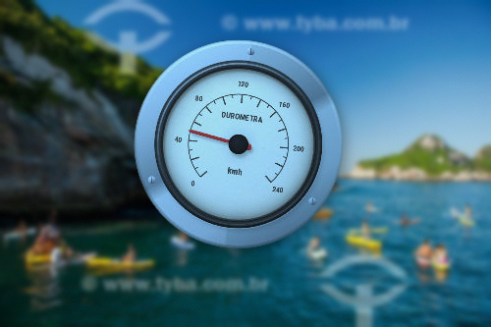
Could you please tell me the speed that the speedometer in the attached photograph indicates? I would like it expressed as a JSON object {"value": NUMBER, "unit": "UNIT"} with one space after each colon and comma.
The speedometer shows {"value": 50, "unit": "km/h"}
